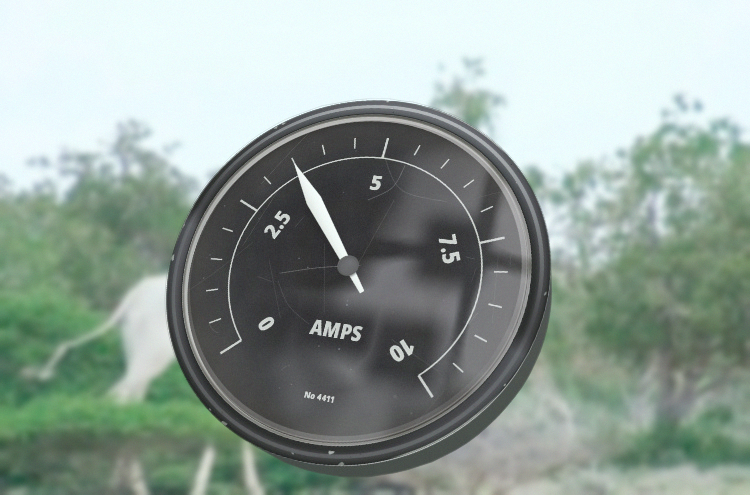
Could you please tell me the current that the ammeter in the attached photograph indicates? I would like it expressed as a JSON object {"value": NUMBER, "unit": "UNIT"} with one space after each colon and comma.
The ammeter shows {"value": 3.5, "unit": "A"}
